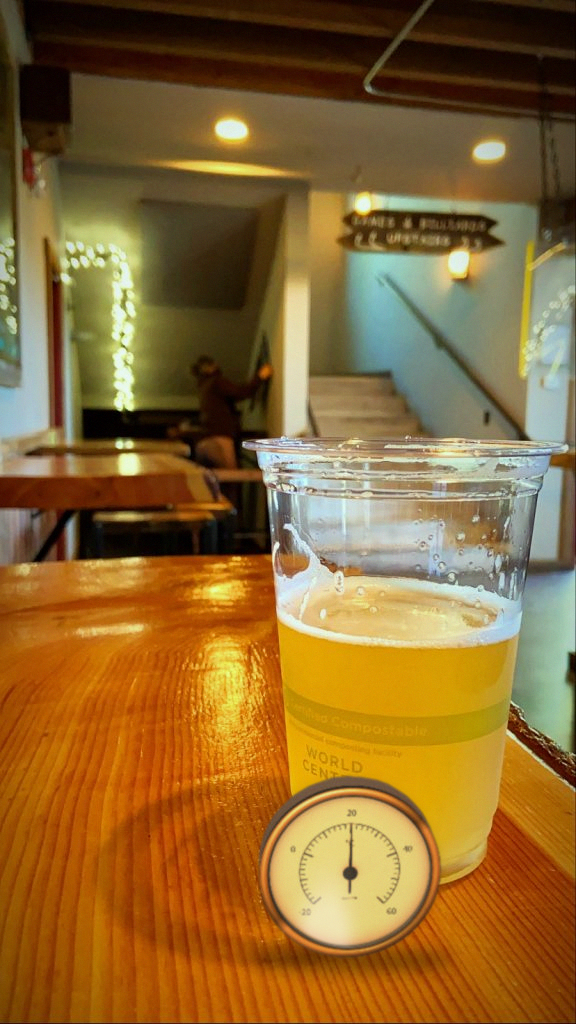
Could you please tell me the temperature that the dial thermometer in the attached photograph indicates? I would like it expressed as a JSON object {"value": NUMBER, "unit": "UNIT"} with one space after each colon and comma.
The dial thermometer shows {"value": 20, "unit": "°C"}
